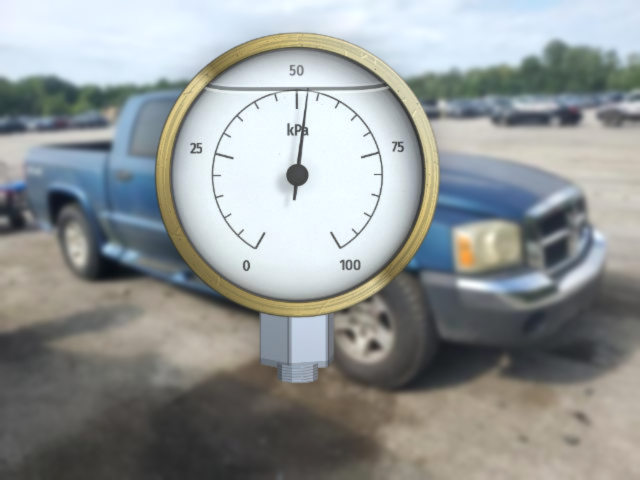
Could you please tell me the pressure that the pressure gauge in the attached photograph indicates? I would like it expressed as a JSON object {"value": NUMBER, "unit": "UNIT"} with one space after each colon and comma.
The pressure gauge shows {"value": 52.5, "unit": "kPa"}
